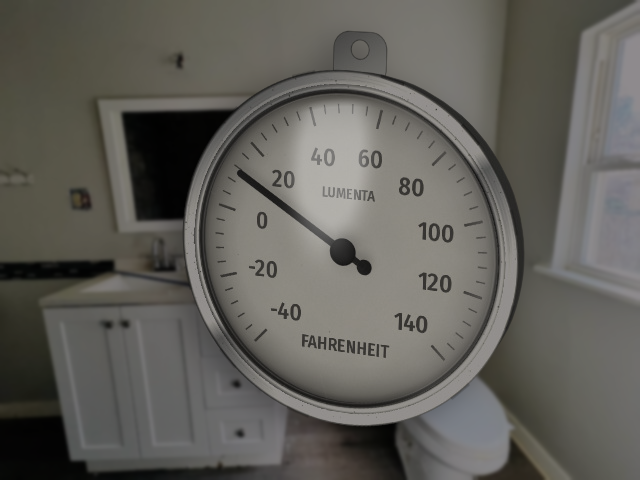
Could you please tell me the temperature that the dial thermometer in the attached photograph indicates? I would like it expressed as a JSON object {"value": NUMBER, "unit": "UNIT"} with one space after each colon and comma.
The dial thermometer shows {"value": 12, "unit": "°F"}
